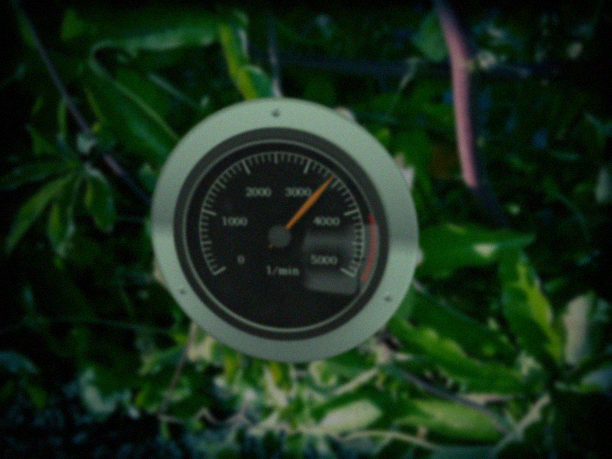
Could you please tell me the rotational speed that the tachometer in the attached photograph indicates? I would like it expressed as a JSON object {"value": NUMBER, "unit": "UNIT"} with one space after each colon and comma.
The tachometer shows {"value": 3400, "unit": "rpm"}
